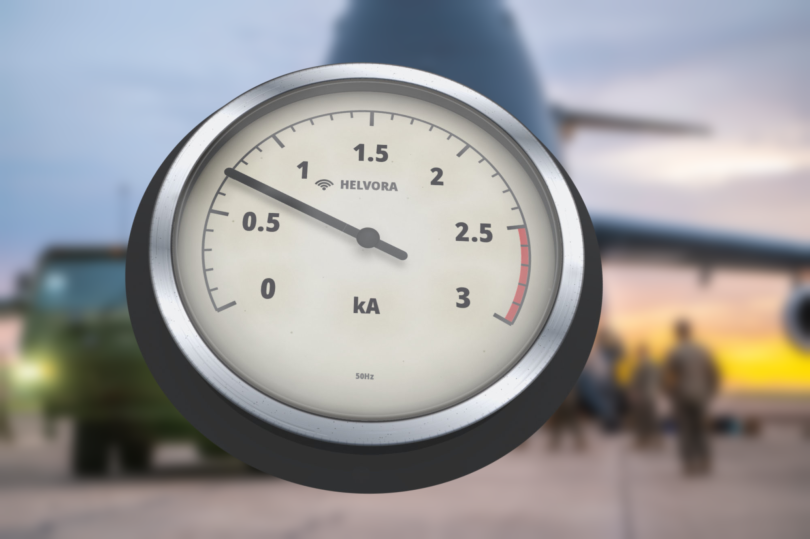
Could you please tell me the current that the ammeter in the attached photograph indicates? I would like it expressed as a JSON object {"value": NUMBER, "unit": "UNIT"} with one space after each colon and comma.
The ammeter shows {"value": 0.7, "unit": "kA"}
